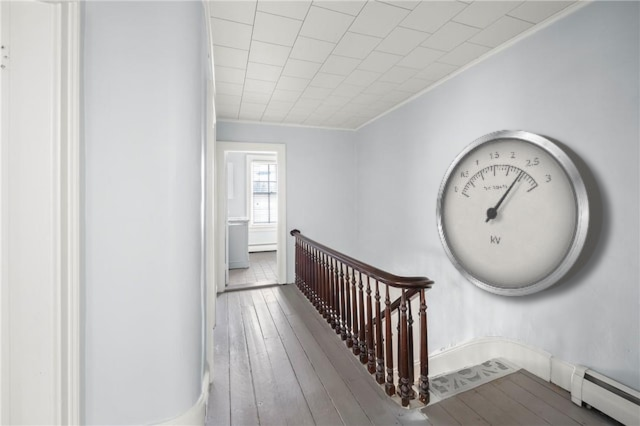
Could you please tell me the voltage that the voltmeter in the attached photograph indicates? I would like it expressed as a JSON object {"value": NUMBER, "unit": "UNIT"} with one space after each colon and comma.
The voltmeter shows {"value": 2.5, "unit": "kV"}
